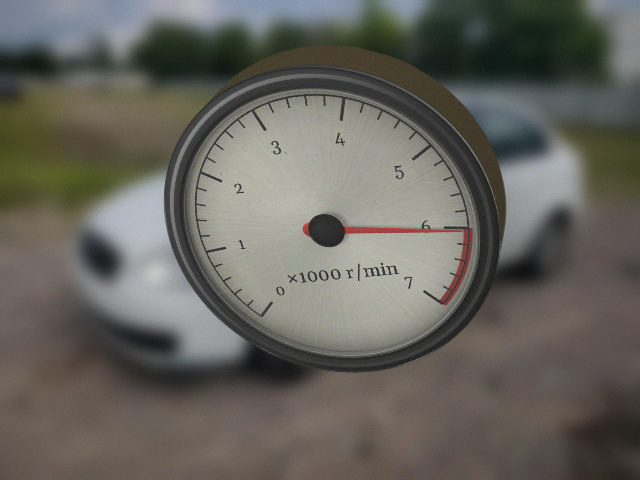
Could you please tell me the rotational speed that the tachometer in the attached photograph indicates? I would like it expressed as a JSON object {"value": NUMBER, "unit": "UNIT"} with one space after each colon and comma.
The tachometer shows {"value": 6000, "unit": "rpm"}
